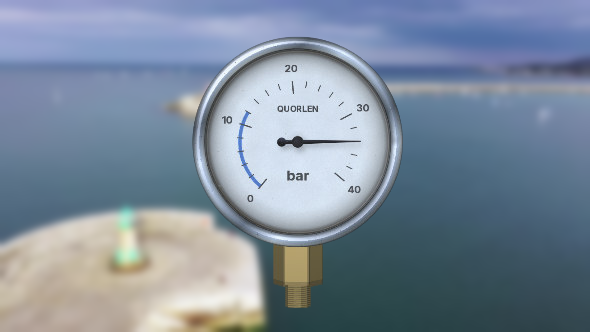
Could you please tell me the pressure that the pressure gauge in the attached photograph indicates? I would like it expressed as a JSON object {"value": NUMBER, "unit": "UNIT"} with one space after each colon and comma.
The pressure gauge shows {"value": 34, "unit": "bar"}
